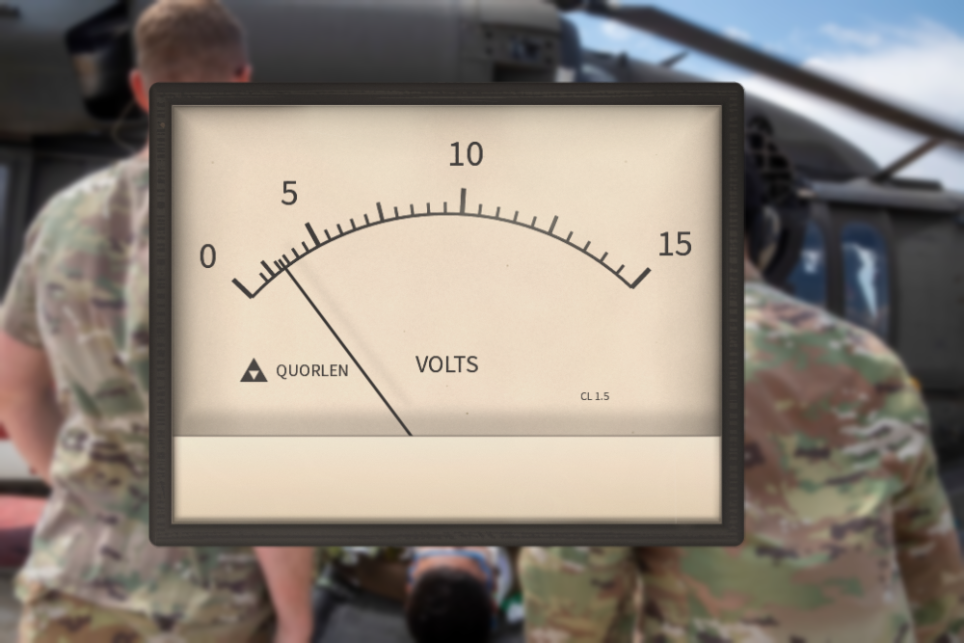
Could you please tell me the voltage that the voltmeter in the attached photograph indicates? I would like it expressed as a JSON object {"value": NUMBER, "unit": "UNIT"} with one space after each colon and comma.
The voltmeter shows {"value": 3.25, "unit": "V"}
